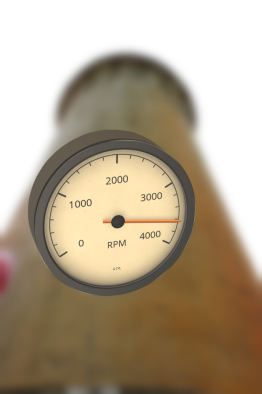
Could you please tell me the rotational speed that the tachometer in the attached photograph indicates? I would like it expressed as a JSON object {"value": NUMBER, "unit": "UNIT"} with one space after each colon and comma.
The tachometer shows {"value": 3600, "unit": "rpm"}
